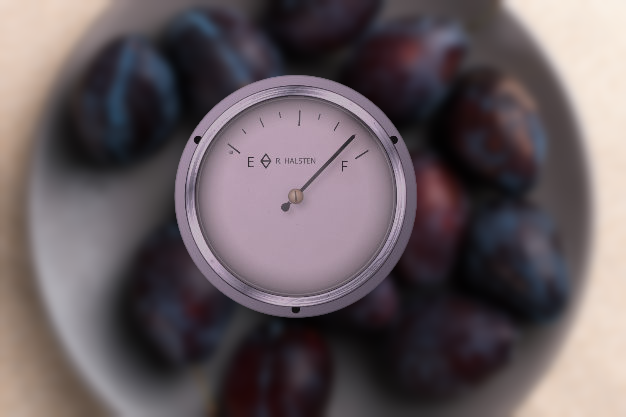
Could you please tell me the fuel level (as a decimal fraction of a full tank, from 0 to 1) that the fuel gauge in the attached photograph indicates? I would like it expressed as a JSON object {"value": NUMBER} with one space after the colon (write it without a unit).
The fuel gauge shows {"value": 0.875}
